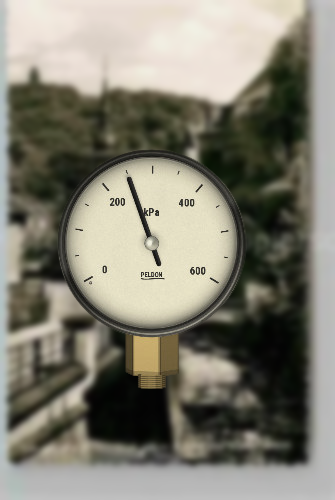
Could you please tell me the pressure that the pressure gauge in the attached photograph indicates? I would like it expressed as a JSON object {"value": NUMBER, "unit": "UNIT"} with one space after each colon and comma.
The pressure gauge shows {"value": 250, "unit": "kPa"}
